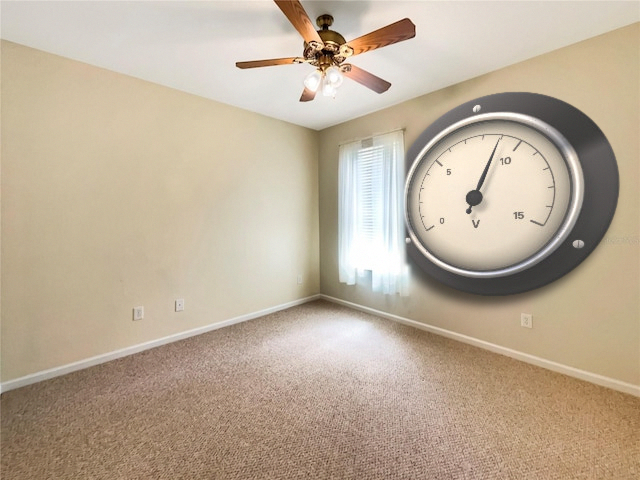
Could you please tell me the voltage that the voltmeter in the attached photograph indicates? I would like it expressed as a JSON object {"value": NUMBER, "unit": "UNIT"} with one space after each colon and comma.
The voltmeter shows {"value": 9, "unit": "V"}
